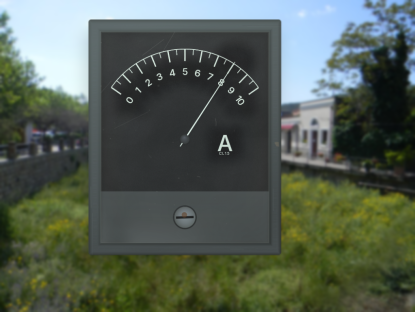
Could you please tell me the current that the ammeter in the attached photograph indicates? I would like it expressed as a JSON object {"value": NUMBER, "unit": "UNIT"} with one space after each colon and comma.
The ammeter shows {"value": 8, "unit": "A"}
